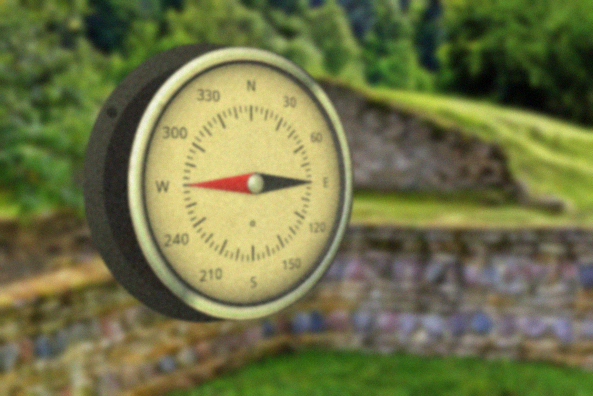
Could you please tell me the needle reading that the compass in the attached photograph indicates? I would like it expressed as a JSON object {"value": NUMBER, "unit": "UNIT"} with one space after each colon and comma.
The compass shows {"value": 270, "unit": "°"}
